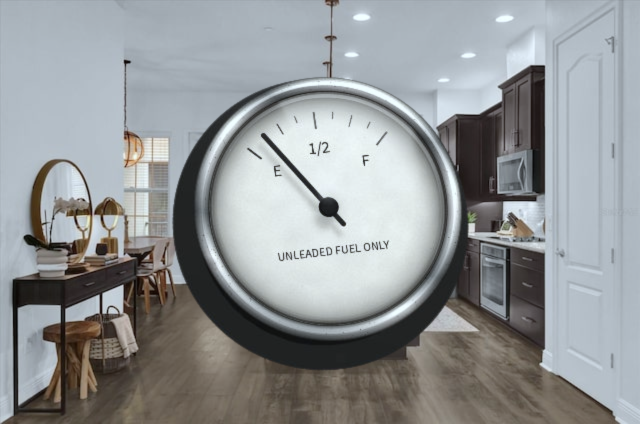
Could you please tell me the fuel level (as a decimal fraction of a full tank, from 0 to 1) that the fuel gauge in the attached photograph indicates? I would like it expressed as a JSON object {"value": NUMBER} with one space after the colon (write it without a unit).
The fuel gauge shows {"value": 0.125}
